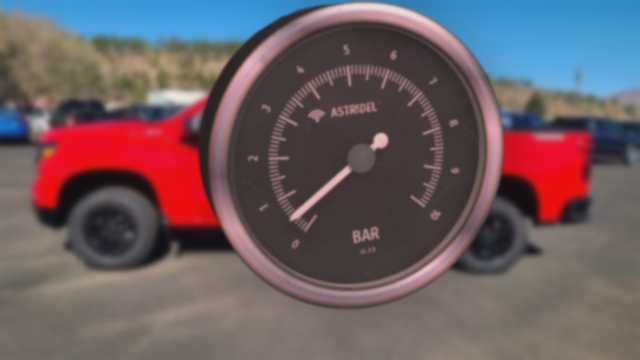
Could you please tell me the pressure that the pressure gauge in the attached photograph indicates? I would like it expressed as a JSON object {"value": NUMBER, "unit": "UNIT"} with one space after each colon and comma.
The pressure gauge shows {"value": 0.5, "unit": "bar"}
